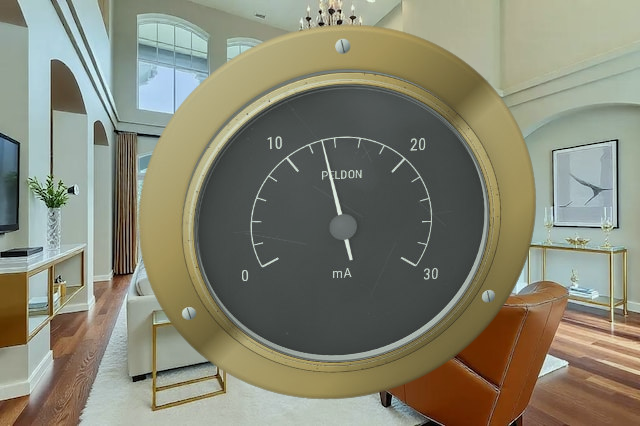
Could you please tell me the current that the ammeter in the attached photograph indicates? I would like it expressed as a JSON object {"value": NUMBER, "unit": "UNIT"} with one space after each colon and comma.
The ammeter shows {"value": 13, "unit": "mA"}
